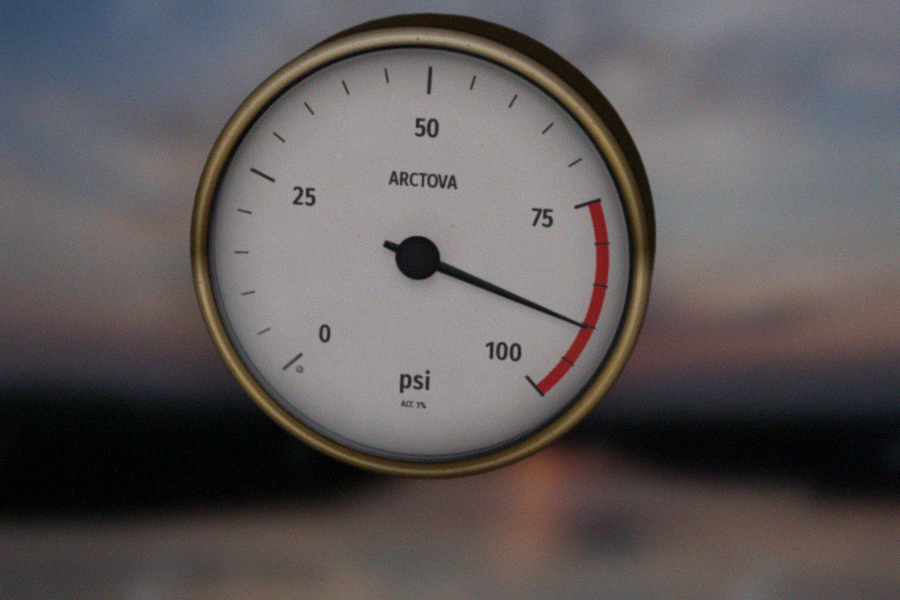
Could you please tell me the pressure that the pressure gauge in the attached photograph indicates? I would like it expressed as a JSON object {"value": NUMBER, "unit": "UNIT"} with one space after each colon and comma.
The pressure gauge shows {"value": 90, "unit": "psi"}
